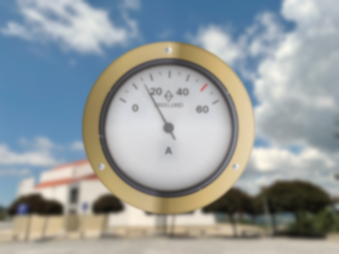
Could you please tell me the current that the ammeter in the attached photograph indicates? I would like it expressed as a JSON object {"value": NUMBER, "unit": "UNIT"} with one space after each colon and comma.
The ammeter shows {"value": 15, "unit": "A"}
